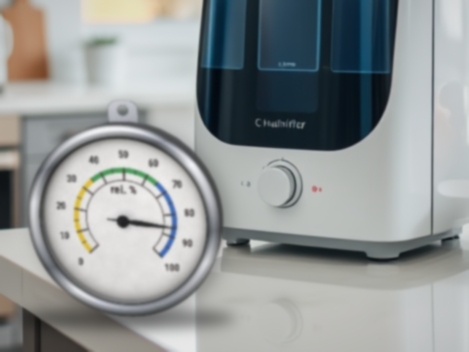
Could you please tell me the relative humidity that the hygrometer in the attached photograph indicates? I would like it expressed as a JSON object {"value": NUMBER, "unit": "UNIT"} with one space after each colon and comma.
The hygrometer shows {"value": 85, "unit": "%"}
